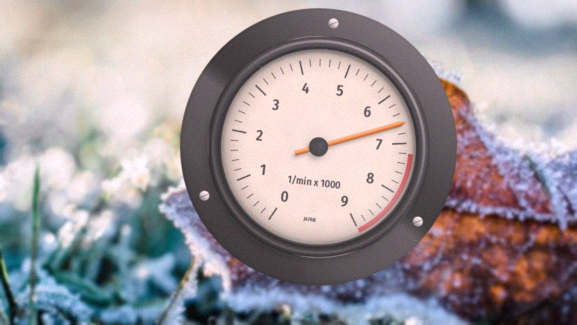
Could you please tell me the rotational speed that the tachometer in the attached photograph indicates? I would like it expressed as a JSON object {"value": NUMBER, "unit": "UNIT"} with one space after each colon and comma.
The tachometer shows {"value": 6600, "unit": "rpm"}
